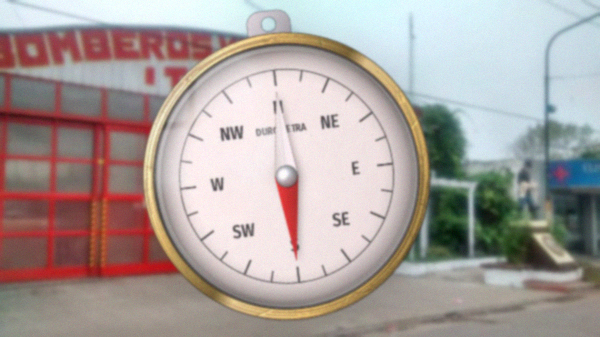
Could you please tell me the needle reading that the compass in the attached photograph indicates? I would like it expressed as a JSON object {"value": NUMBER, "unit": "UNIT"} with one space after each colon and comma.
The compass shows {"value": 180, "unit": "°"}
